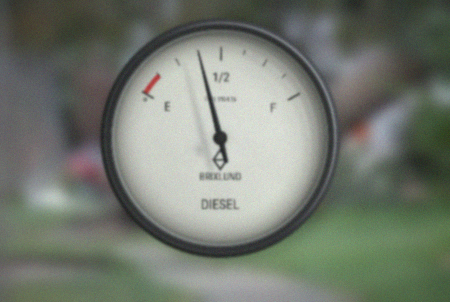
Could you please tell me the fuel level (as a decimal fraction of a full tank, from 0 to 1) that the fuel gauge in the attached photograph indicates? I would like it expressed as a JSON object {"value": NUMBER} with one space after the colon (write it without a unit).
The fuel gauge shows {"value": 0.375}
